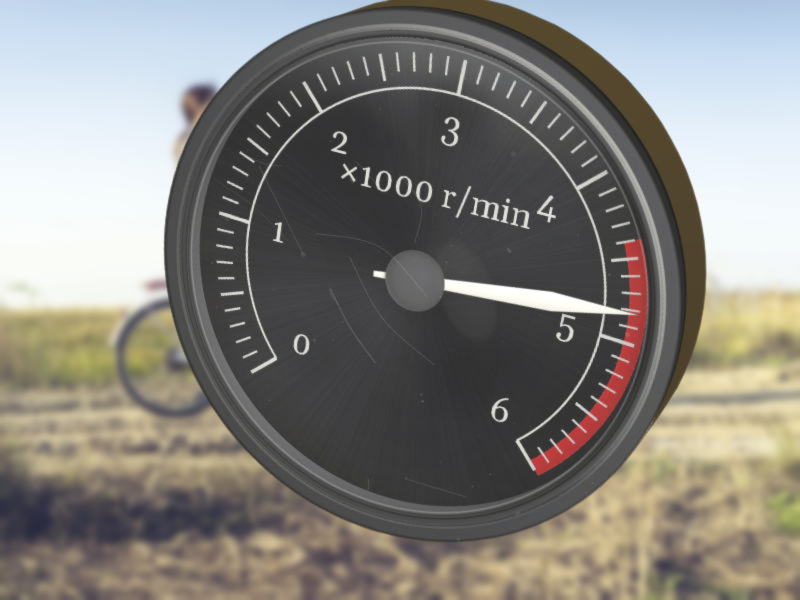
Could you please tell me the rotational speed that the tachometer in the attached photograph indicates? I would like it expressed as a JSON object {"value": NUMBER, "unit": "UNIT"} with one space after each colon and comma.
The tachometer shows {"value": 4800, "unit": "rpm"}
